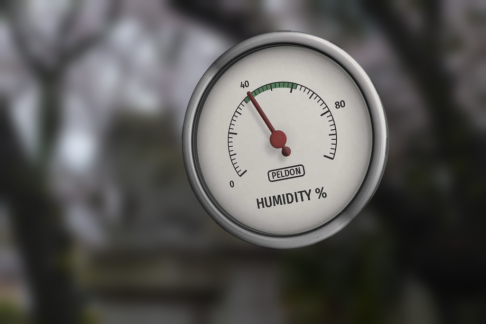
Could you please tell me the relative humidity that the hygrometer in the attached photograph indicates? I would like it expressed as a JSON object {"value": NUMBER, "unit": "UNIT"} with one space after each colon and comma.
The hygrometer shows {"value": 40, "unit": "%"}
